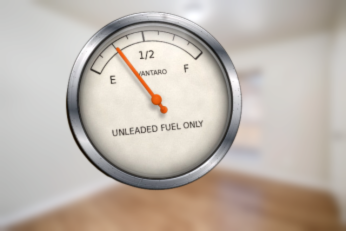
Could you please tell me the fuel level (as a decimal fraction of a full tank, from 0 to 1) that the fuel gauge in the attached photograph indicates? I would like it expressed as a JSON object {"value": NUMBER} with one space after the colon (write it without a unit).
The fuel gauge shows {"value": 0.25}
